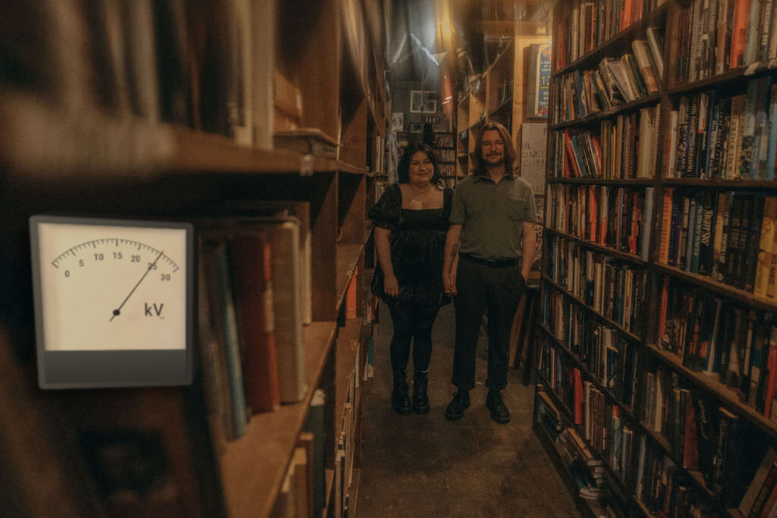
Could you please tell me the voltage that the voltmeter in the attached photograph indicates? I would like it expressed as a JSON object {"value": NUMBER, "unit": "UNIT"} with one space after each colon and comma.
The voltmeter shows {"value": 25, "unit": "kV"}
